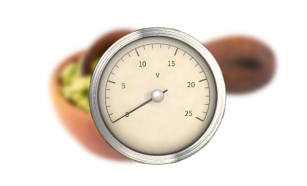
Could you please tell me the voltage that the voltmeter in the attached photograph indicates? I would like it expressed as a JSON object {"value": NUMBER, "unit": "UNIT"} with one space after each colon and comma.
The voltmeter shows {"value": 0, "unit": "V"}
